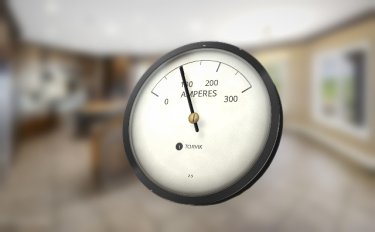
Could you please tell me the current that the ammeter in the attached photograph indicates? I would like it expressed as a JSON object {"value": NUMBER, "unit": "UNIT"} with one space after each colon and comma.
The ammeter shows {"value": 100, "unit": "A"}
